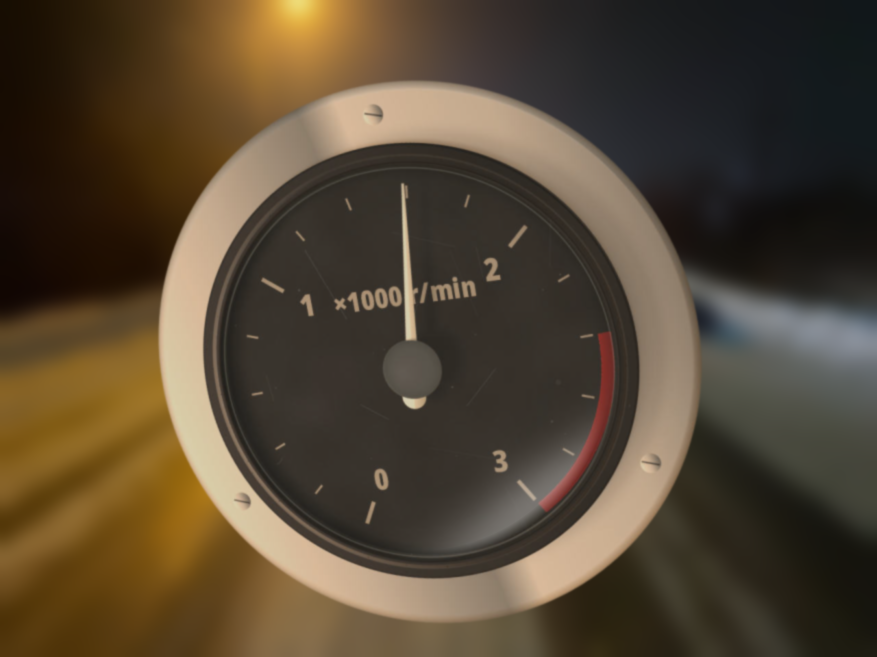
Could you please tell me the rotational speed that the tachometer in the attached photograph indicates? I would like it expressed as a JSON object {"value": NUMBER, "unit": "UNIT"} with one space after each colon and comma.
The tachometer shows {"value": 1600, "unit": "rpm"}
